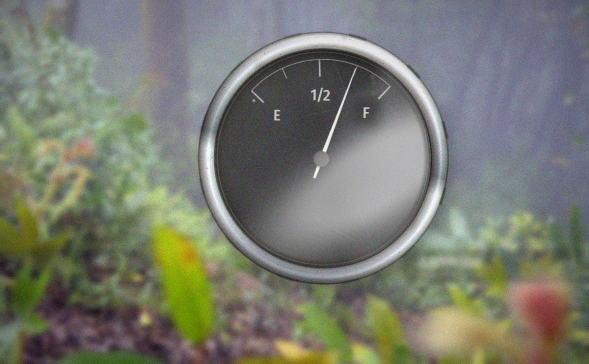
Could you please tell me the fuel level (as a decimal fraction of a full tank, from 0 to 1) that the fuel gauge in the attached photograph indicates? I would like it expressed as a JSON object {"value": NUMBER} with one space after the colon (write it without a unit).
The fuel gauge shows {"value": 0.75}
